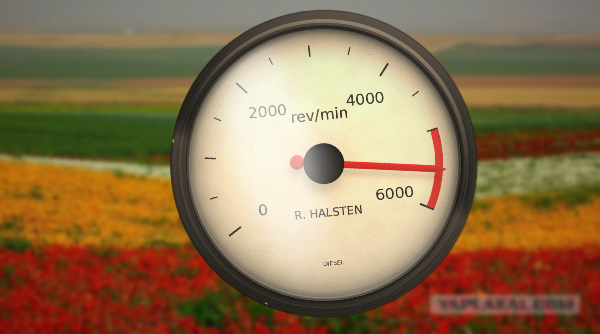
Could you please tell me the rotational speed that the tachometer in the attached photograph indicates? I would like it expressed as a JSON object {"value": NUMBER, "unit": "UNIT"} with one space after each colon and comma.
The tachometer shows {"value": 5500, "unit": "rpm"}
